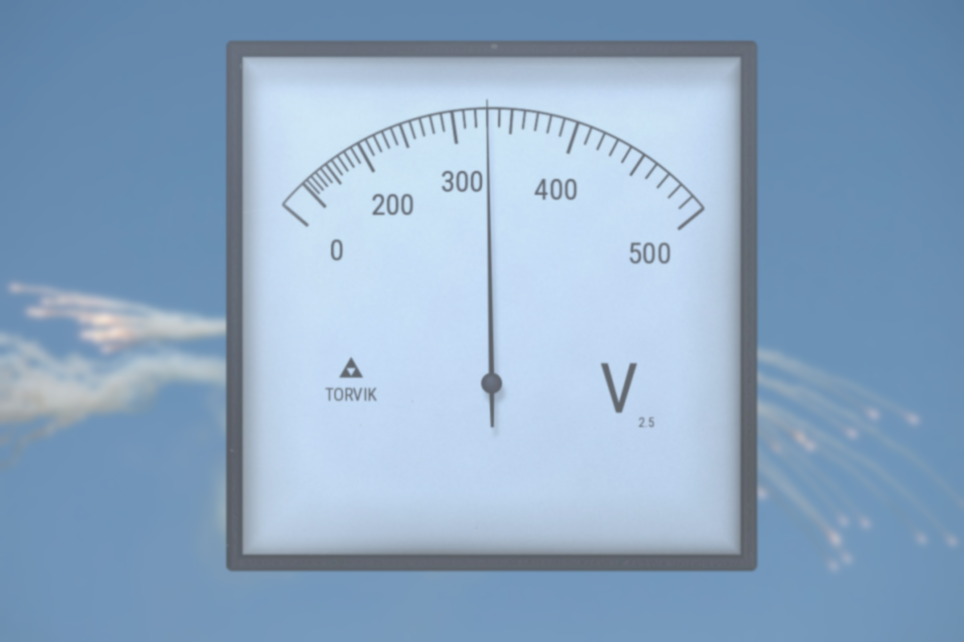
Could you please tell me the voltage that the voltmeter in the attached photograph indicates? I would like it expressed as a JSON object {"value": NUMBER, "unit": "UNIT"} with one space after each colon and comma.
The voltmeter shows {"value": 330, "unit": "V"}
